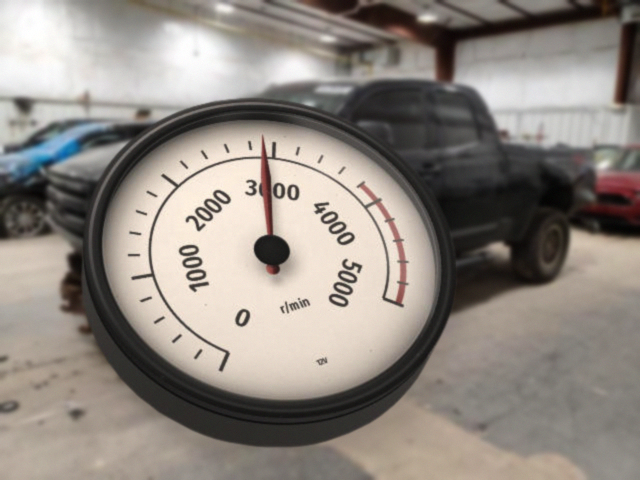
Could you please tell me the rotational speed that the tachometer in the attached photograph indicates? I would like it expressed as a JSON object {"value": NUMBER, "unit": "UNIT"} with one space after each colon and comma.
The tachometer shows {"value": 2900, "unit": "rpm"}
